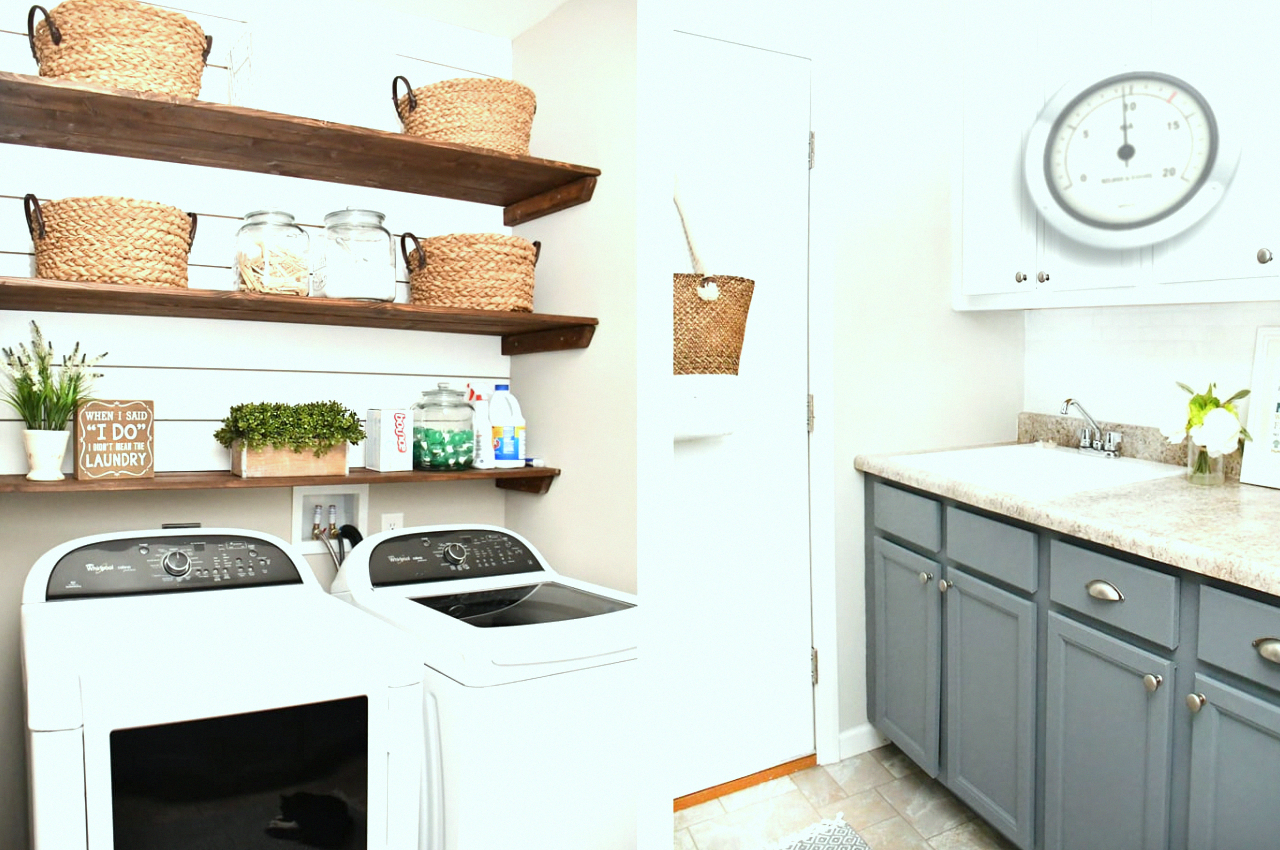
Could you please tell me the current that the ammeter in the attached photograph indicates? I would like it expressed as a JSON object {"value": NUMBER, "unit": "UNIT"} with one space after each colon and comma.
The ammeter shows {"value": 9.5, "unit": "mA"}
